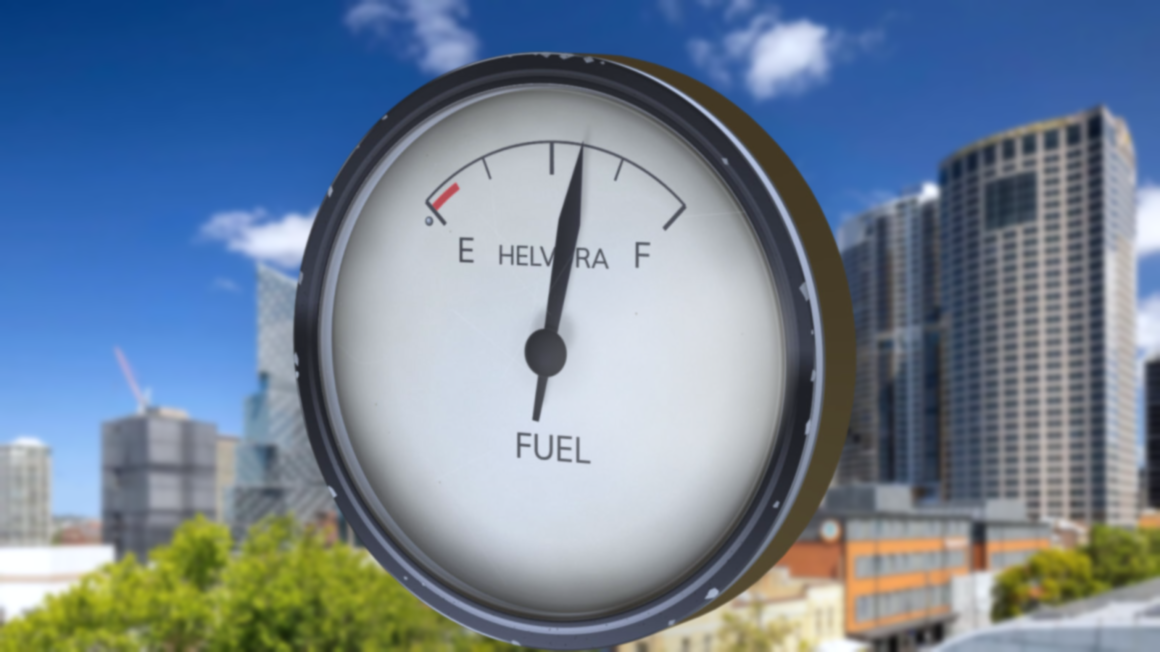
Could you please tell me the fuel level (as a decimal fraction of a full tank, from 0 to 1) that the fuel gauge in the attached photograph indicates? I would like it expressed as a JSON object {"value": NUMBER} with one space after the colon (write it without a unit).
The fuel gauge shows {"value": 0.625}
